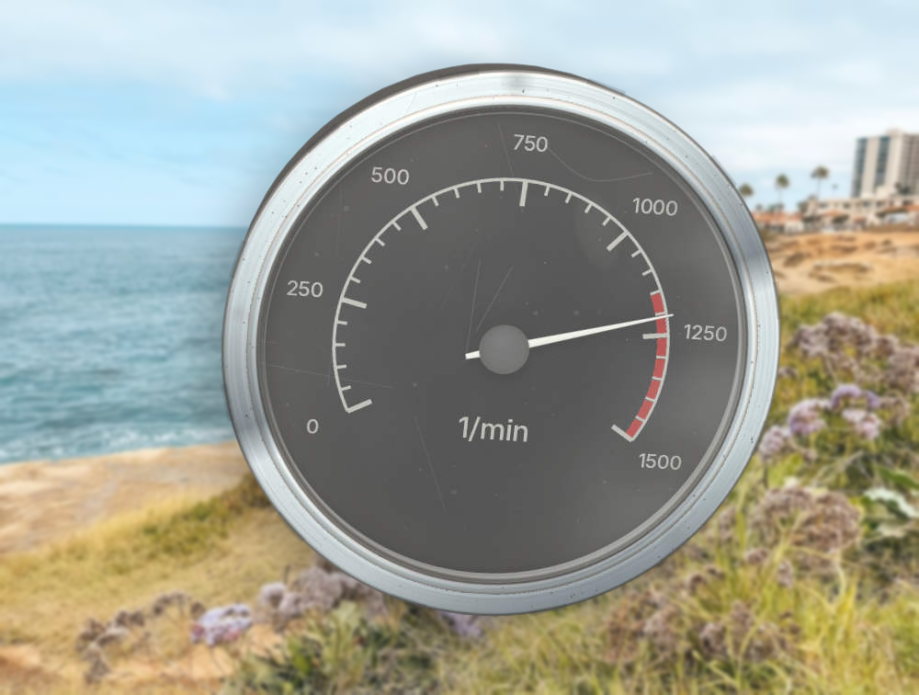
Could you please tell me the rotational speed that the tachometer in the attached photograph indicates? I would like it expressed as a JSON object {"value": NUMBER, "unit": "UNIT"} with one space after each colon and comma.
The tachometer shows {"value": 1200, "unit": "rpm"}
